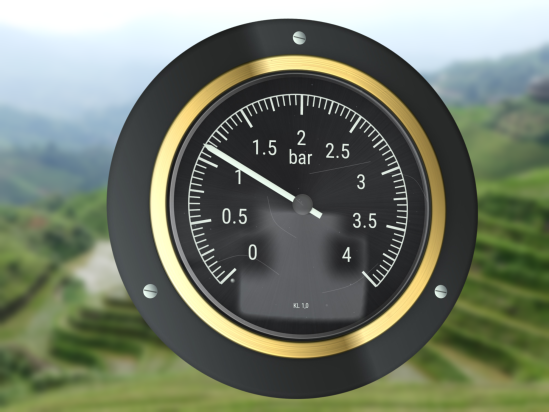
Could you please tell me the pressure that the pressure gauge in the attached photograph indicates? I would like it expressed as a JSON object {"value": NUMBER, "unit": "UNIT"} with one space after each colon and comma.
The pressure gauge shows {"value": 1.1, "unit": "bar"}
